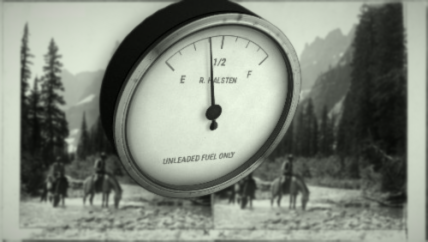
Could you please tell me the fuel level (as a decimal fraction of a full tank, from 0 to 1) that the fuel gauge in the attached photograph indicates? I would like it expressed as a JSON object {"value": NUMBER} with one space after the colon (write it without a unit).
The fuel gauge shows {"value": 0.375}
